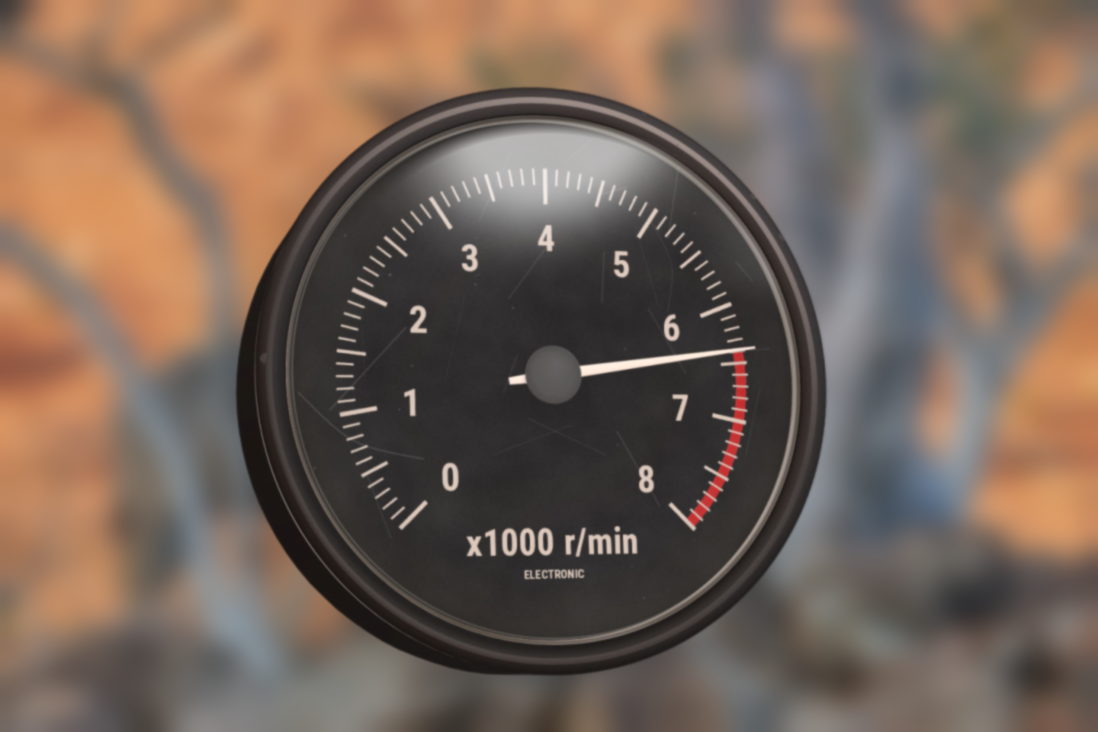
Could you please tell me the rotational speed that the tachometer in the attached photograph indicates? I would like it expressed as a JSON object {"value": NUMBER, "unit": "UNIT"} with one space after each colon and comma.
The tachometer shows {"value": 6400, "unit": "rpm"}
